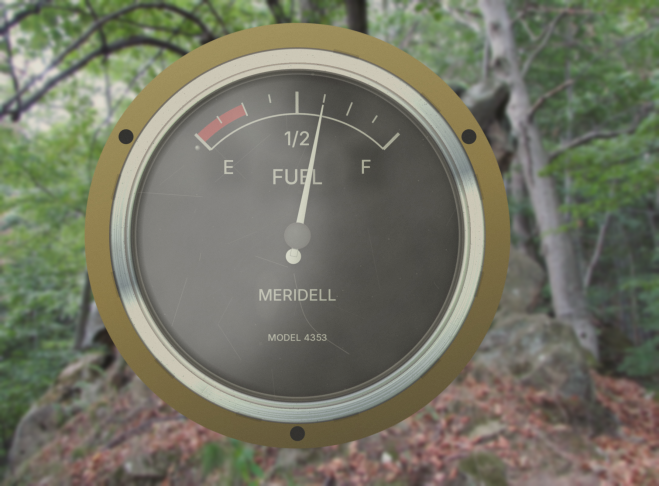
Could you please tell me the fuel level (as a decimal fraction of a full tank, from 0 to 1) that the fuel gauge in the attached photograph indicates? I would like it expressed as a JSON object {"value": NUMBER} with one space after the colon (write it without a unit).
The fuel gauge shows {"value": 0.625}
